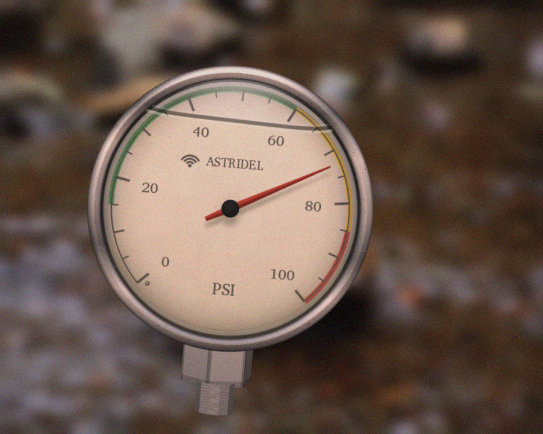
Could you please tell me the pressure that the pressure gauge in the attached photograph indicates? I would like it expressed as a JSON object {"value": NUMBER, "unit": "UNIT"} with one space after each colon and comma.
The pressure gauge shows {"value": 72.5, "unit": "psi"}
